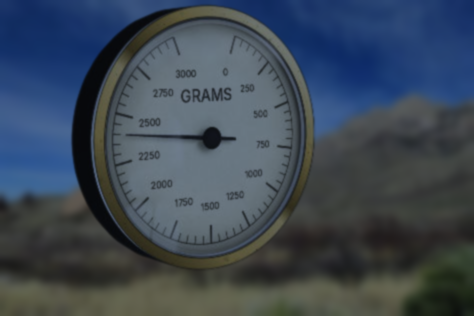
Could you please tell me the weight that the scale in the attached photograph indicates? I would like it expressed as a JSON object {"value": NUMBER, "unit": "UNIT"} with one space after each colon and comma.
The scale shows {"value": 2400, "unit": "g"}
